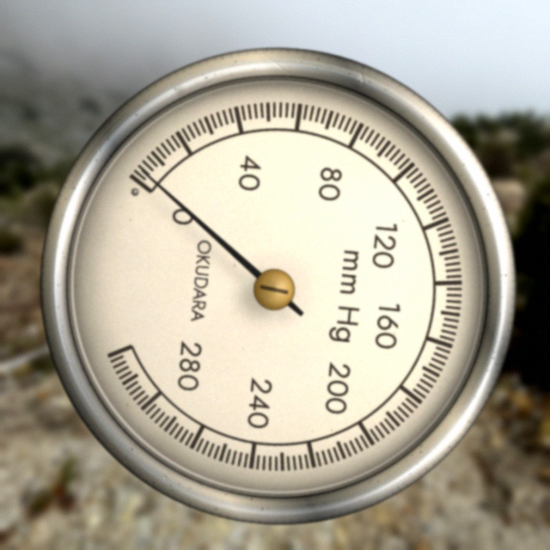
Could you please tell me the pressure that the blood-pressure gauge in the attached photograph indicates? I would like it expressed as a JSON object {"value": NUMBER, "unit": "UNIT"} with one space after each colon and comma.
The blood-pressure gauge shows {"value": 4, "unit": "mmHg"}
